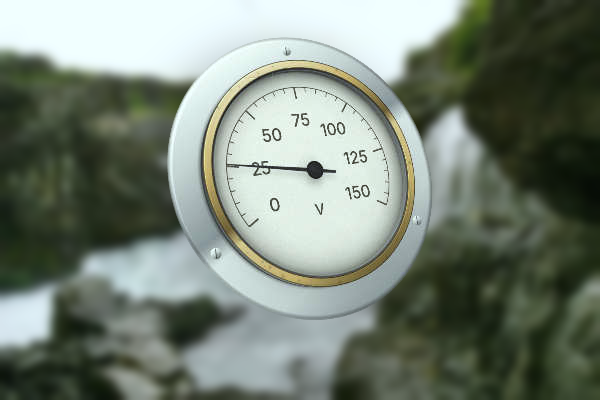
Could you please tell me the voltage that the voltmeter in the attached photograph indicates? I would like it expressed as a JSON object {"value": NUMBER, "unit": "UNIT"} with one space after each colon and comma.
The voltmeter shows {"value": 25, "unit": "V"}
